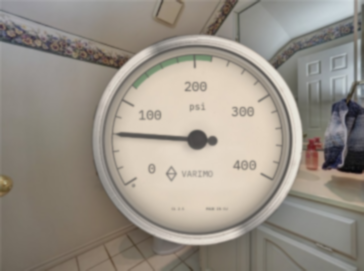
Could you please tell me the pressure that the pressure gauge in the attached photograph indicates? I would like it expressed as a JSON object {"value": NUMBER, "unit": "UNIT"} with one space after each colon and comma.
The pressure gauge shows {"value": 60, "unit": "psi"}
